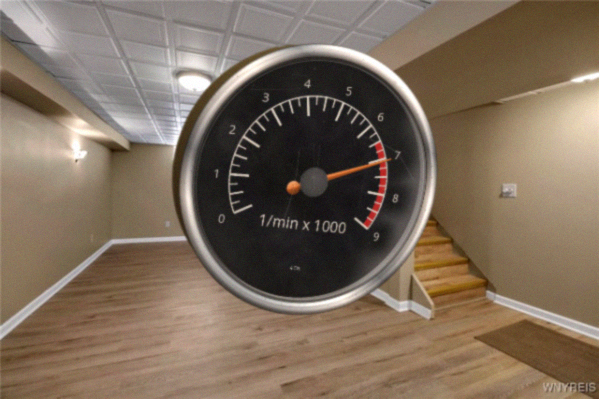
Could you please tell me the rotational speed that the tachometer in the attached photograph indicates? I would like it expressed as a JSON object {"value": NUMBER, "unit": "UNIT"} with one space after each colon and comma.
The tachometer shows {"value": 7000, "unit": "rpm"}
